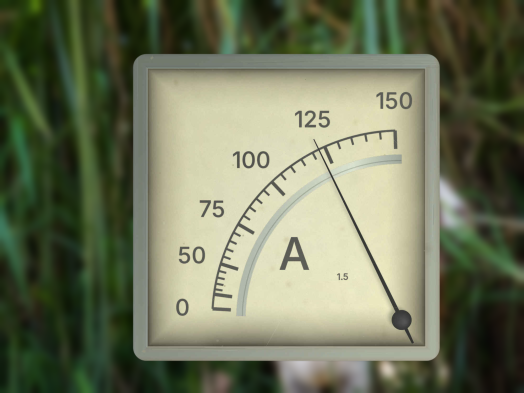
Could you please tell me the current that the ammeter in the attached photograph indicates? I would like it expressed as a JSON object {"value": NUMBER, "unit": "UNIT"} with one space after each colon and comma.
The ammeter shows {"value": 122.5, "unit": "A"}
